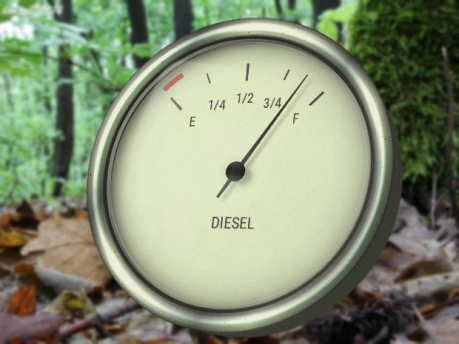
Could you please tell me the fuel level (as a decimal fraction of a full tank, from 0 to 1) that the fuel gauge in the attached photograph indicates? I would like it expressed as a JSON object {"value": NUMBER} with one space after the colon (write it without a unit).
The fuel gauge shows {"value": 0.875}
